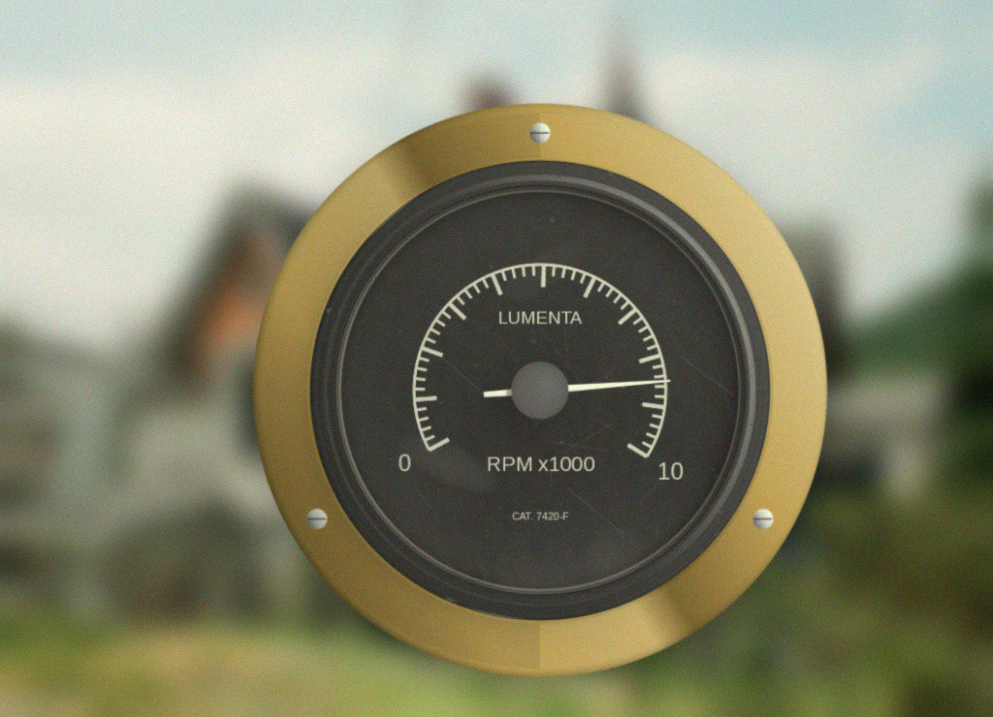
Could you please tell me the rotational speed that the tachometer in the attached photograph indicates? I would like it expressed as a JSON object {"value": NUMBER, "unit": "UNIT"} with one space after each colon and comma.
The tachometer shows {"value": 8500, "unit": "rpm"}
